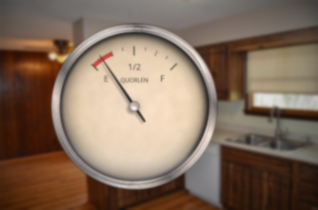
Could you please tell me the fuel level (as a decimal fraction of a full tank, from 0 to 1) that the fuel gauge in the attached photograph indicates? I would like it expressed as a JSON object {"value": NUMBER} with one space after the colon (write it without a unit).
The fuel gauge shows {"value": 0.125}
